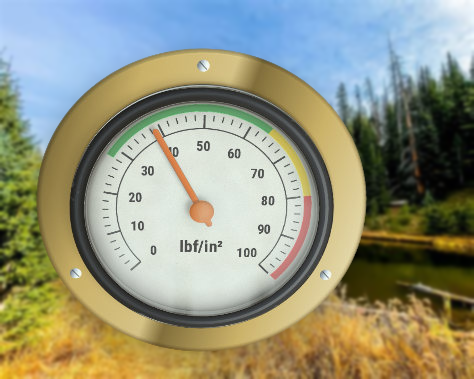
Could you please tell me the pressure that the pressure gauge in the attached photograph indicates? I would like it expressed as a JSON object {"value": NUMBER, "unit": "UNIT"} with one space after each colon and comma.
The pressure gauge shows {"value": 39, "unit": "psi"}
